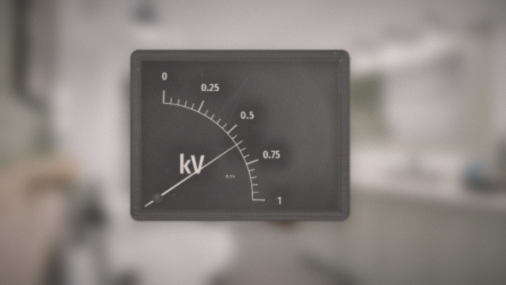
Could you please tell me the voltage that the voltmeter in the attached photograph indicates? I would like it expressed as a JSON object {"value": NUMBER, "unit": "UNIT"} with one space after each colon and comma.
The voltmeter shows {"value": 0.6, "unit": "kV"}
